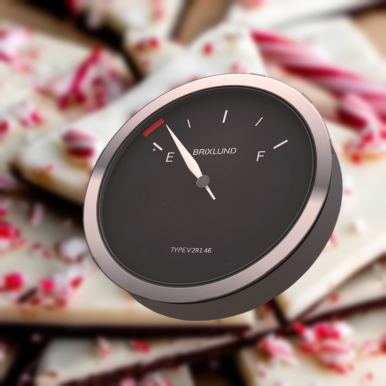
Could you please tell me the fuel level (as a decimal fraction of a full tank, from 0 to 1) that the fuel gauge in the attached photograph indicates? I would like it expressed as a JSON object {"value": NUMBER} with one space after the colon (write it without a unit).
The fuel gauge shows {"value": 0.125}
